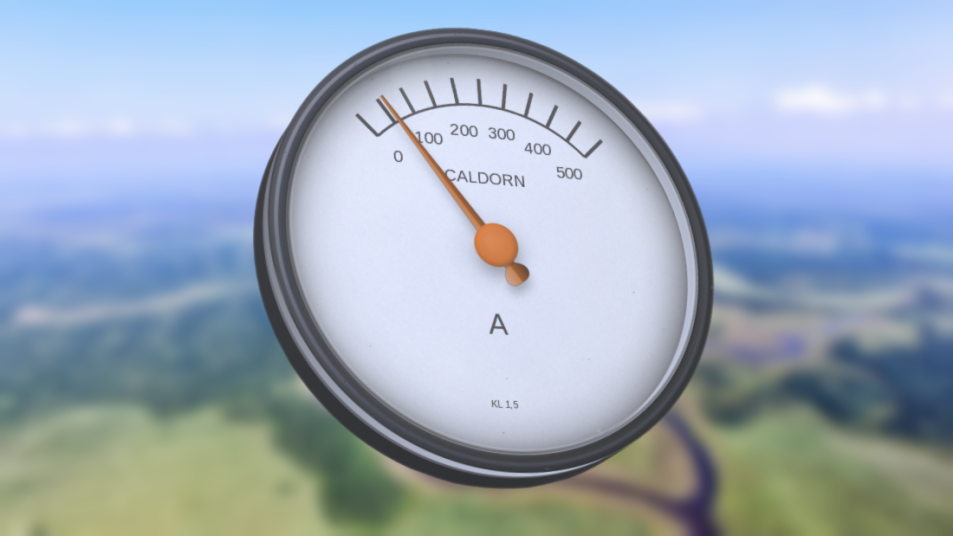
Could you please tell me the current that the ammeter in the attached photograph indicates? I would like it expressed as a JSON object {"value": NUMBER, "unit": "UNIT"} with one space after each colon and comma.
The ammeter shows {"value": 50, "unit": "A"}
